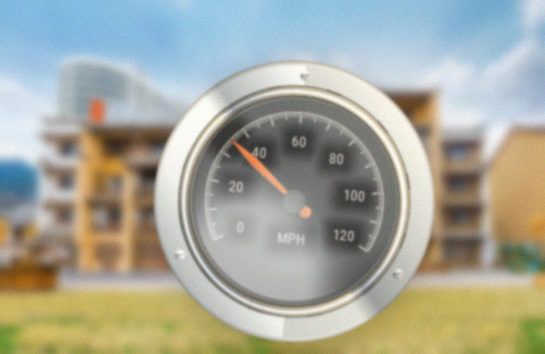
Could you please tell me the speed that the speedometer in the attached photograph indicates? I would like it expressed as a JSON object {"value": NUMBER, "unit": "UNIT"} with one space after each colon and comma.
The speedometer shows {"value": 35, "unit": "mph"}
